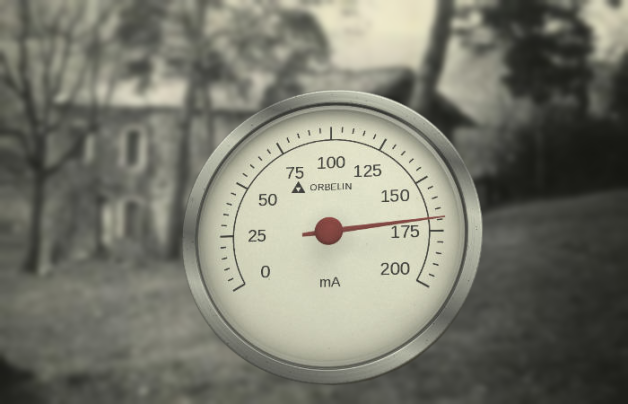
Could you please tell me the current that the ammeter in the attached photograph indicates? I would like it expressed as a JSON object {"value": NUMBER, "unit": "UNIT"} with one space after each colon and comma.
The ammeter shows {"value": 170, "unit": "mA"}
